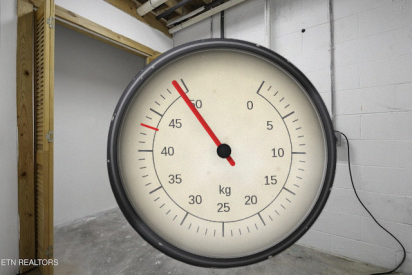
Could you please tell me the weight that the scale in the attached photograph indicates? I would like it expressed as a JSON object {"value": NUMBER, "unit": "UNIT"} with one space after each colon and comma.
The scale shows {"value": 49, "unit": "kg"}
